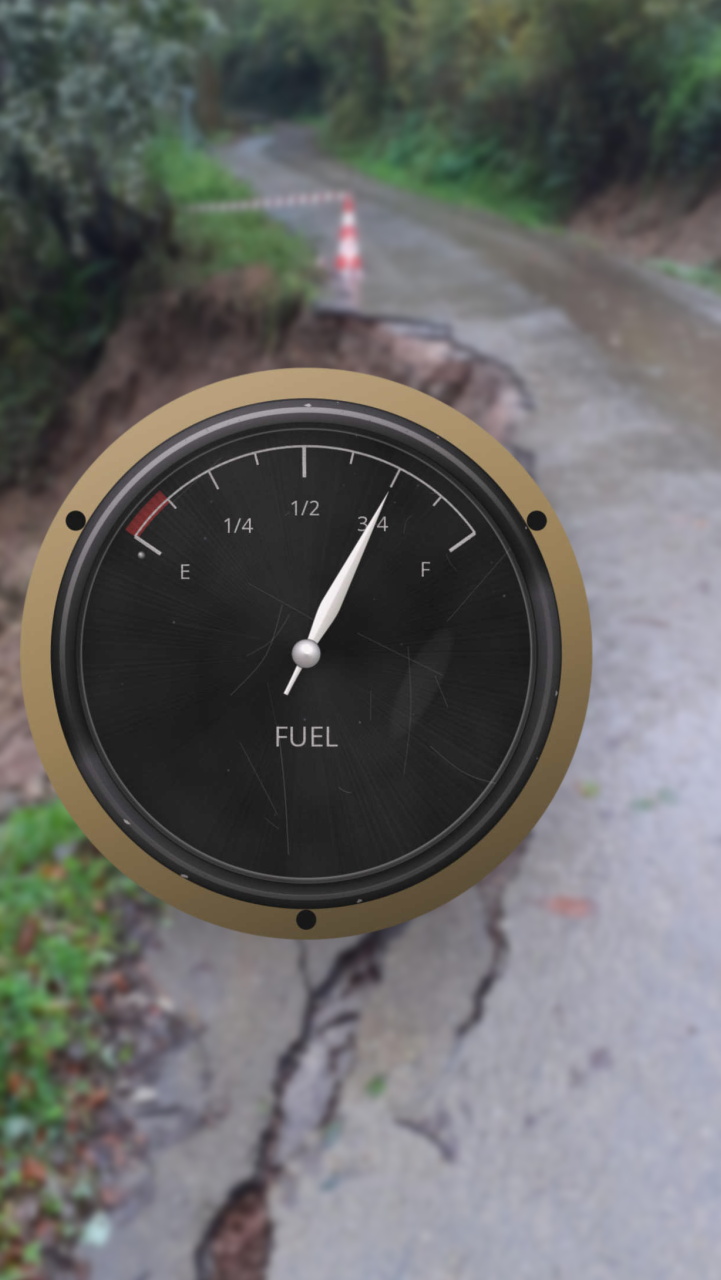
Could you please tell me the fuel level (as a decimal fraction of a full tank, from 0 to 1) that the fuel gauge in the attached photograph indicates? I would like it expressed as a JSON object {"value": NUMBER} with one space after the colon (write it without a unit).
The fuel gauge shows {"value": 0.75}
